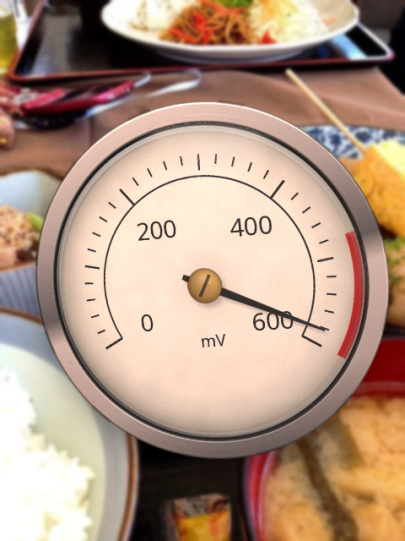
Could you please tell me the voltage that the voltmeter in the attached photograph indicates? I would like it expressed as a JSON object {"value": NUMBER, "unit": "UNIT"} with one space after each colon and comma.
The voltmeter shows {"value": 580, "unit": "mV"}
